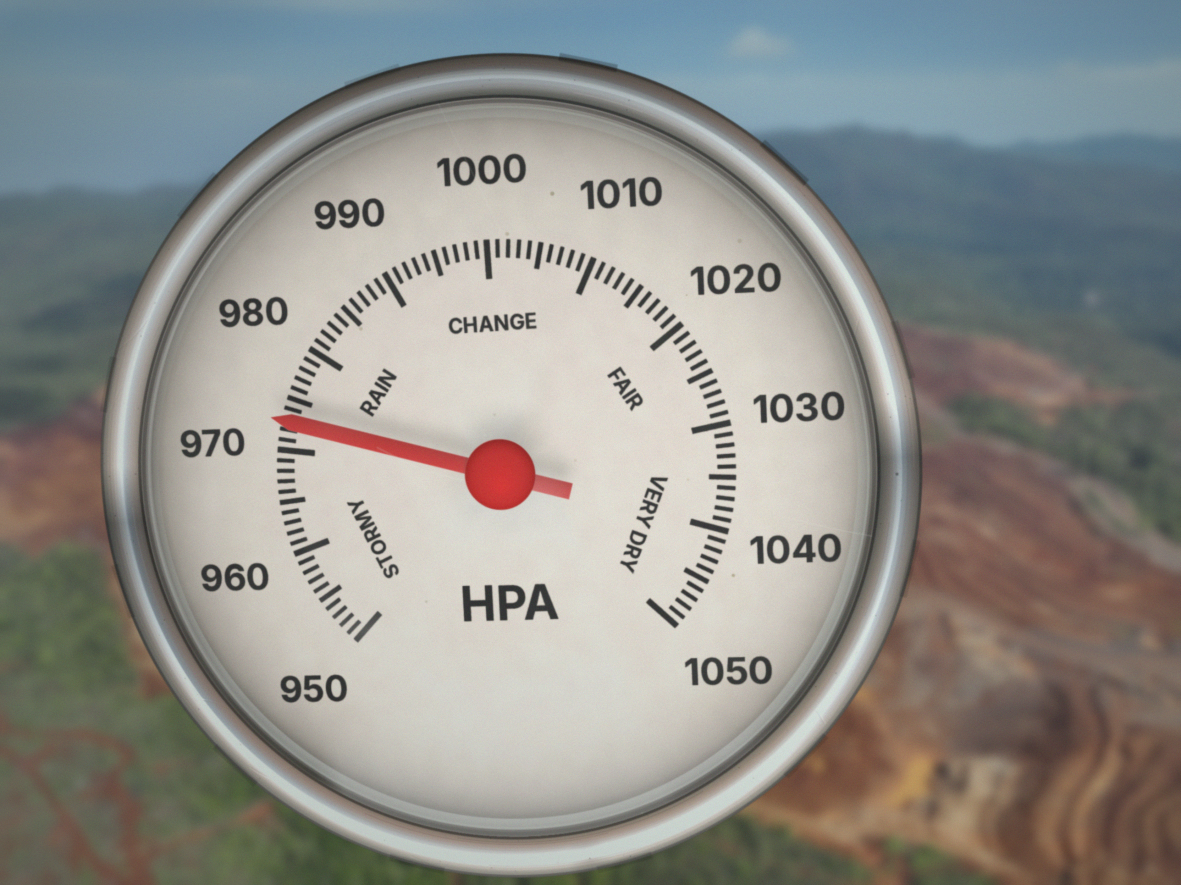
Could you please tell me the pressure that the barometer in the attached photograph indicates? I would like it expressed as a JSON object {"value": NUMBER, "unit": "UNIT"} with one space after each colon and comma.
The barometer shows {"value": 973, "unit": "hPa"}
